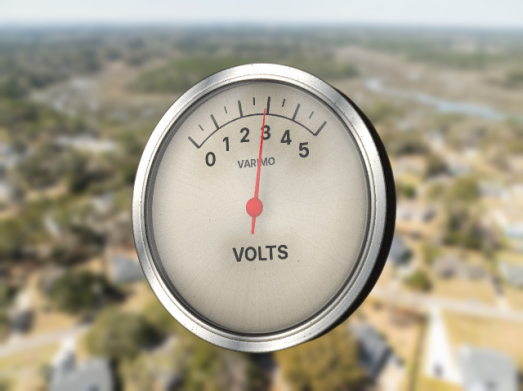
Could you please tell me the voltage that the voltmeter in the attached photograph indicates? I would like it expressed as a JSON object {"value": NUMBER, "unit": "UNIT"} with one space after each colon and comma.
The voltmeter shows {"value": 3, "unit": "V"}
